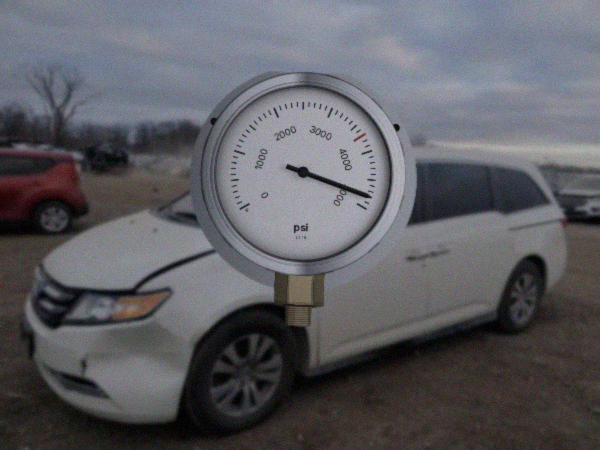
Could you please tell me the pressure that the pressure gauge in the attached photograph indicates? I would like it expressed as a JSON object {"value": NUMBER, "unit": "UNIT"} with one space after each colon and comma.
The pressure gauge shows {"value": 4800, "unit": "psi"}
